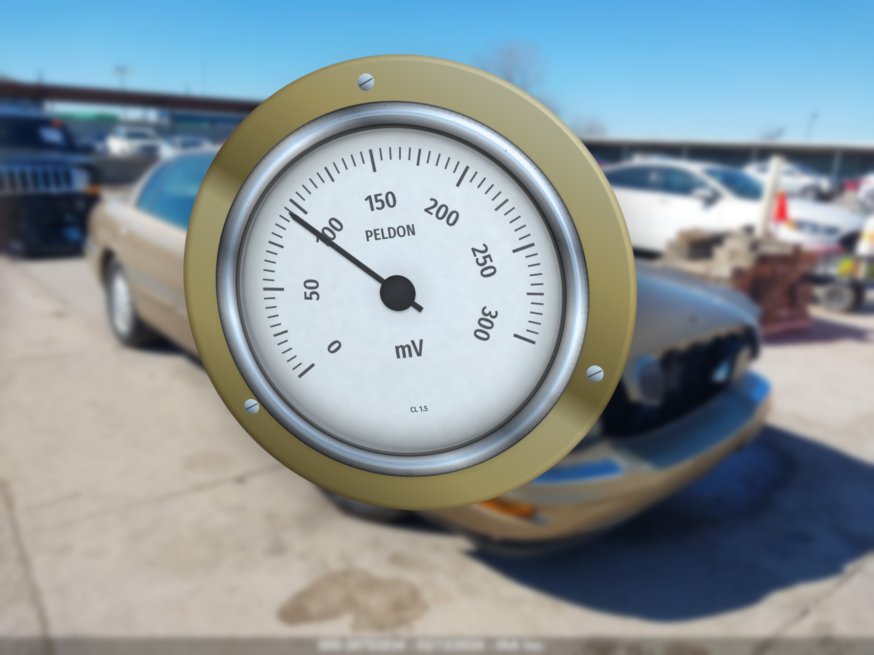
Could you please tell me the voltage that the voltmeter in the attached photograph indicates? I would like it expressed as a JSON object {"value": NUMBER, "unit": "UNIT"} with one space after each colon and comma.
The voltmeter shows {"value": 95, "unit": "mV"}
